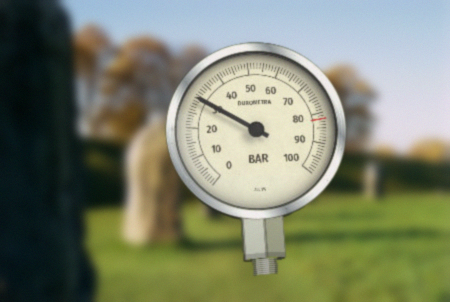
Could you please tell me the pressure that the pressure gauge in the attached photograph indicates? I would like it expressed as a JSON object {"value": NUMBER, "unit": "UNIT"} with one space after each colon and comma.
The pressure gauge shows {"value": 30, "unit": "bar"}
